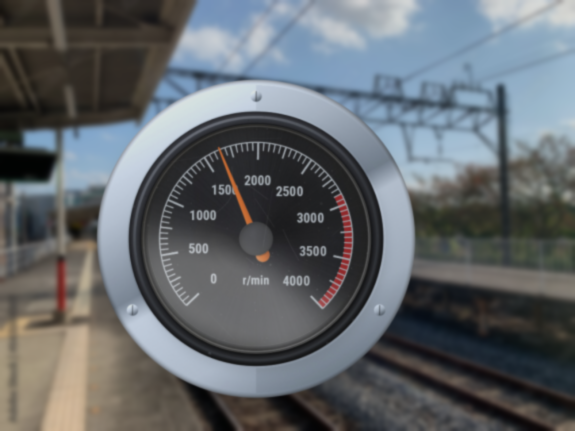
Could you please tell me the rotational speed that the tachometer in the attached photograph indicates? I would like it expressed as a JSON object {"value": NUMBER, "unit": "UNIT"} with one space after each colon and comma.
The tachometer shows {"value": 1650, "unit": "rpm"}
